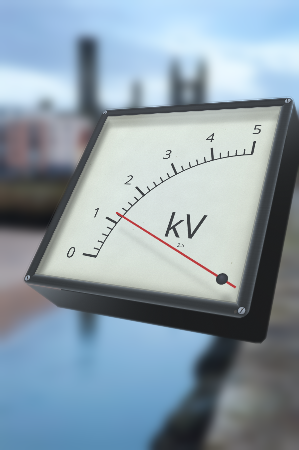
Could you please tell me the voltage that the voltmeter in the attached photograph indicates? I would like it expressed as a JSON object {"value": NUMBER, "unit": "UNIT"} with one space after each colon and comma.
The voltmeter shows {"value": 1.2, "unit": "kV"}
